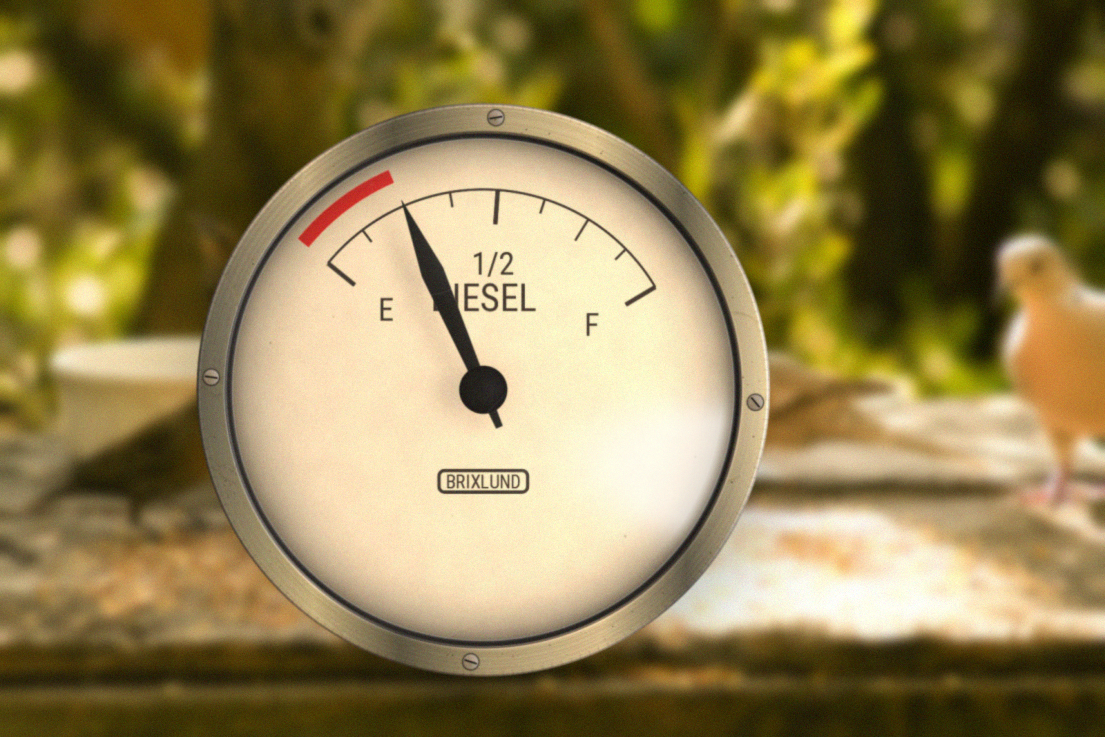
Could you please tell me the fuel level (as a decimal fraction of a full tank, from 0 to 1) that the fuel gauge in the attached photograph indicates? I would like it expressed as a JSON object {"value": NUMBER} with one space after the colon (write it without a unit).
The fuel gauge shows {"value": 0.25}
